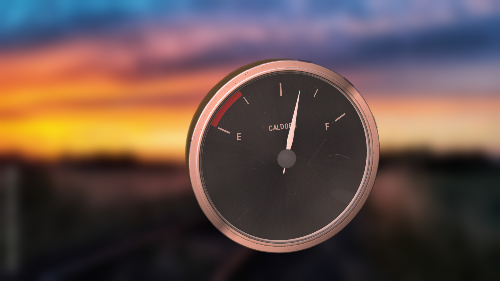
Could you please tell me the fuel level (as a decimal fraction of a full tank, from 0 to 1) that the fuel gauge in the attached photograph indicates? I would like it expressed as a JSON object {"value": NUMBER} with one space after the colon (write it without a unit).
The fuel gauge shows {"value": 0.625}
